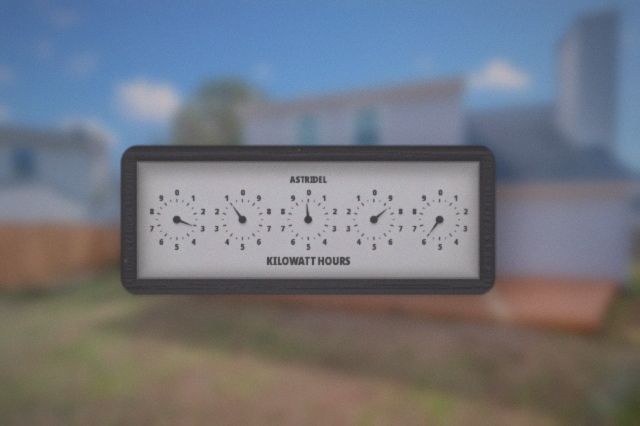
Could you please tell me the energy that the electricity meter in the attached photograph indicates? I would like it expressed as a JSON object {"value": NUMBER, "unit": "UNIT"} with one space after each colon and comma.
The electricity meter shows {"value": 30986, "unit": "kWh"}
